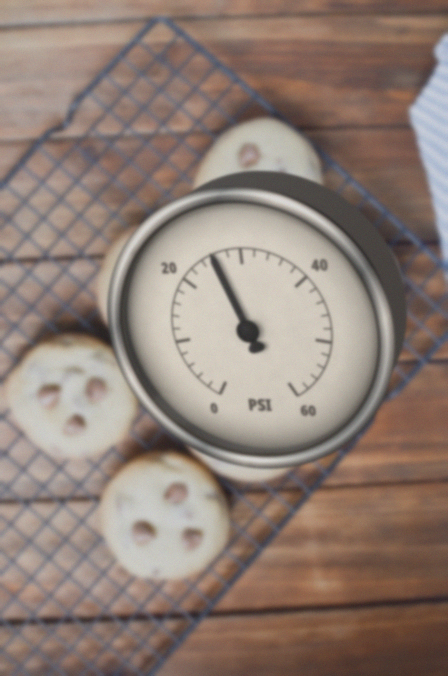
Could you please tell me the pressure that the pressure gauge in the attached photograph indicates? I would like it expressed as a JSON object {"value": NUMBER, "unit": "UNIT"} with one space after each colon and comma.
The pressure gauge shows {"value": 26, "unit": "psi"}
